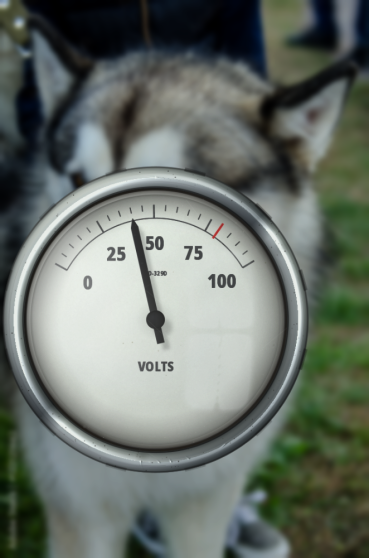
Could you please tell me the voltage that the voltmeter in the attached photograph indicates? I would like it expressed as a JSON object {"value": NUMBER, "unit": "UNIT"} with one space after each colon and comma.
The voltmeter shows {"value": 40, "unit": "V"}
